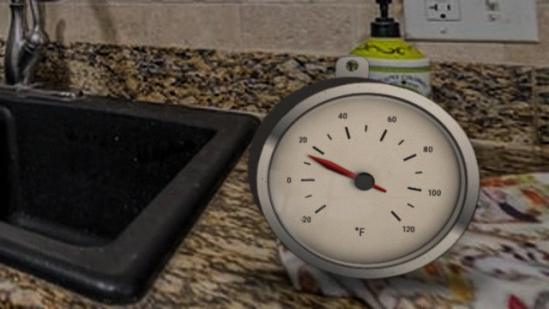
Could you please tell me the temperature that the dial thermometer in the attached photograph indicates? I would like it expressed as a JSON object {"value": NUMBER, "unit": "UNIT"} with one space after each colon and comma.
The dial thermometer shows {"value": 15, "unit": "°F"}
